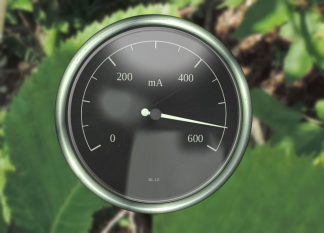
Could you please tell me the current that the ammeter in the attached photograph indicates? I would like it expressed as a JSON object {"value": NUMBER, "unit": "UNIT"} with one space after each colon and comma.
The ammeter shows {"value": 550, "unit": "mA"}
